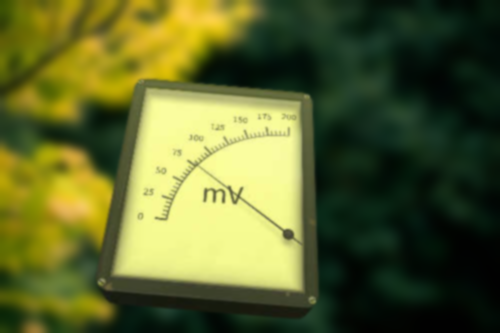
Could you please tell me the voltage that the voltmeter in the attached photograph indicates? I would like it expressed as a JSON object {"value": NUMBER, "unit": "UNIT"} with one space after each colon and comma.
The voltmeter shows {"value": 75, "unit": "mV"}
